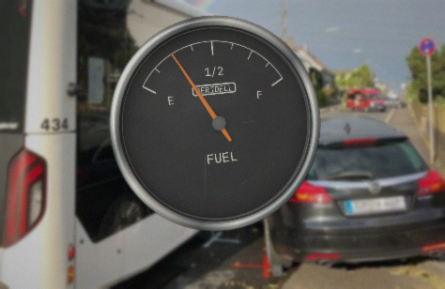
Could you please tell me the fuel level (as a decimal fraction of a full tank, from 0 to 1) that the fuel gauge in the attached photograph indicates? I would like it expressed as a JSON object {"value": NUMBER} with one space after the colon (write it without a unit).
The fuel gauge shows {"value": 0.25}
